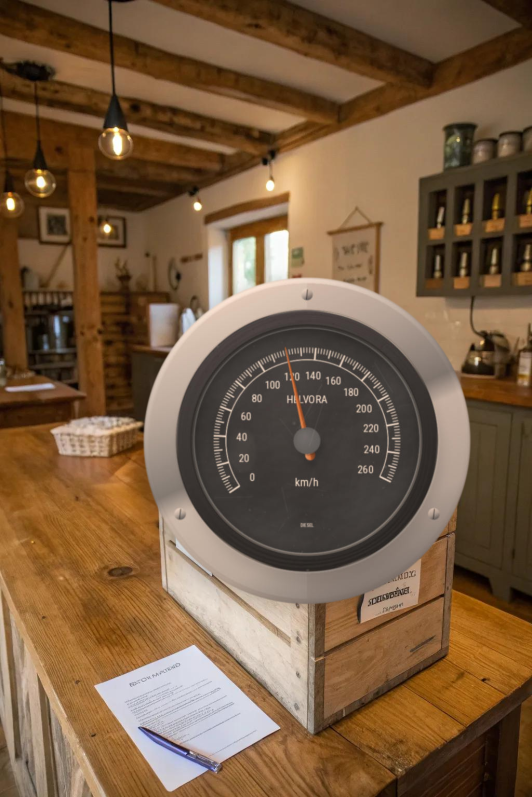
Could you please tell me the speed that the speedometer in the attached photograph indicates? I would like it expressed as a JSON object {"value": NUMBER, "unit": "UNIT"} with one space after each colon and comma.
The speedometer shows {"value": 120, "unit": "km/h"}
